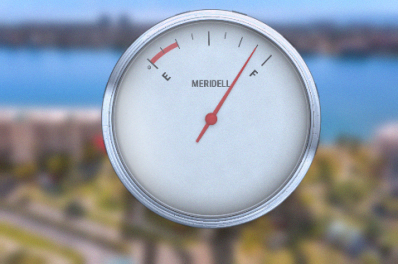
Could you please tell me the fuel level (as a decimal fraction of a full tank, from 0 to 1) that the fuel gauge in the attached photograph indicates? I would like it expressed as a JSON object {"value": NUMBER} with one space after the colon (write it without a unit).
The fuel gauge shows {"value": 0.875}
